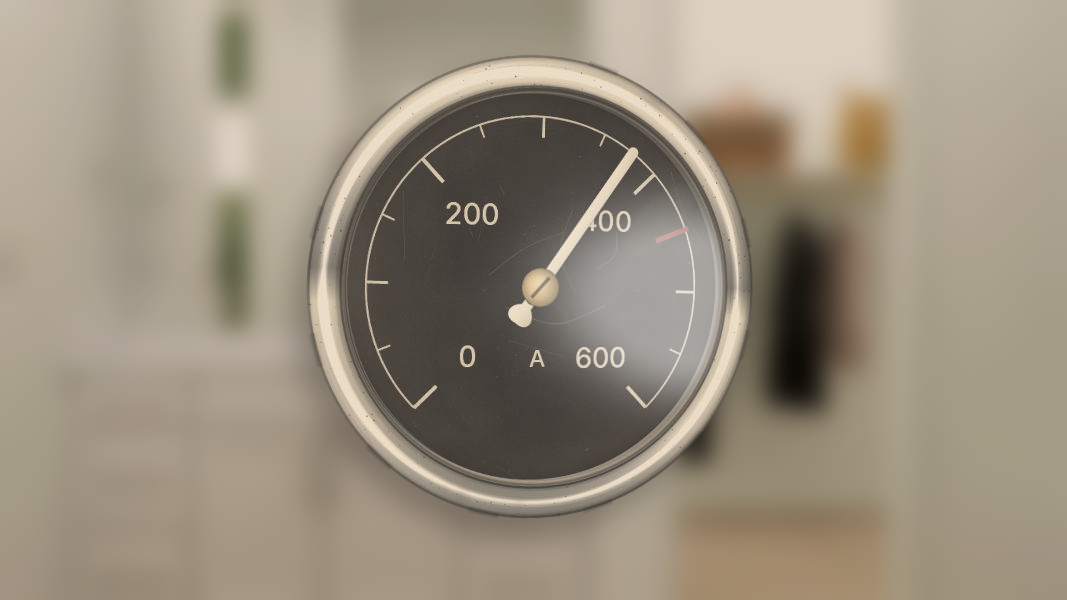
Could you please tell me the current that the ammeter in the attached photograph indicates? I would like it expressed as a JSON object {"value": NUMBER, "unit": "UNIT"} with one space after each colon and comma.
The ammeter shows {"value": 375, "unit": "A"}
